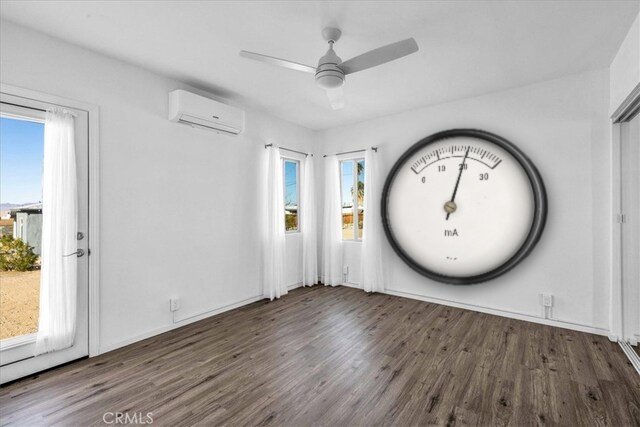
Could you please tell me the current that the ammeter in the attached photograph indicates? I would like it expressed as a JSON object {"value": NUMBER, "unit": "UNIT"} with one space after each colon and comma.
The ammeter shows {"value": 20, "unit": "mA"}
